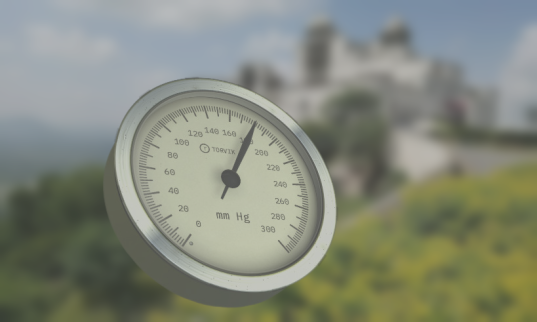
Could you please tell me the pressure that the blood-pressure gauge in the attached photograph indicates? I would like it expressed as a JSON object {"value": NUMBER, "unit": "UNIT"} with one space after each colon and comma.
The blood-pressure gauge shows {"value": 180, "unit": "mmHg"}
